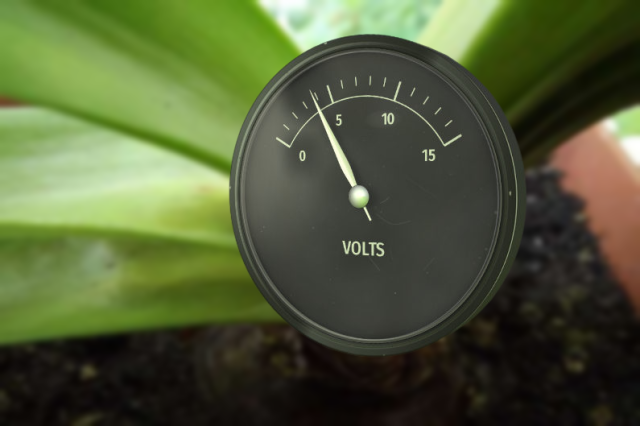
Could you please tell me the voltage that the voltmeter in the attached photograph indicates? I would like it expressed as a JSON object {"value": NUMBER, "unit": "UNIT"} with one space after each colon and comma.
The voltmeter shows {"value": 4, "unit": "V"}
